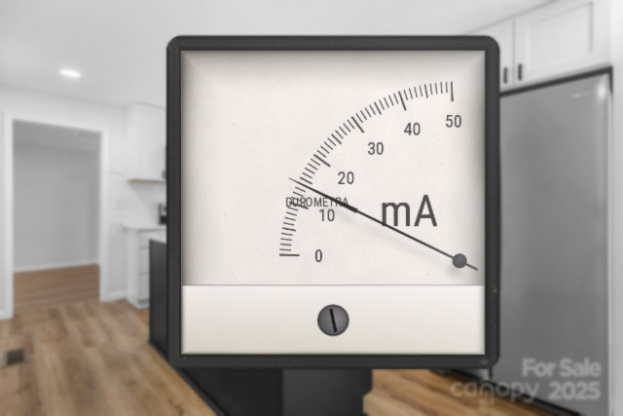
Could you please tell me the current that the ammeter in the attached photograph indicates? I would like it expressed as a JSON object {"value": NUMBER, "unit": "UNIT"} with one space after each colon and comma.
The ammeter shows {"value": 14, "unit": "mA"}
